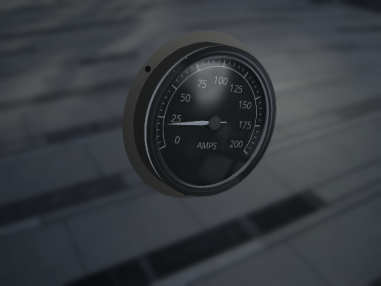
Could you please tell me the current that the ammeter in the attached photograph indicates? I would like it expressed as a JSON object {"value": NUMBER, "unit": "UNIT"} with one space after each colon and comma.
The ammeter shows {"value": 20, "unit": "A"}
